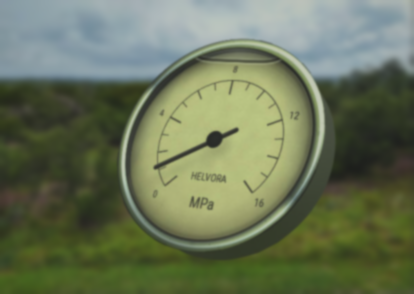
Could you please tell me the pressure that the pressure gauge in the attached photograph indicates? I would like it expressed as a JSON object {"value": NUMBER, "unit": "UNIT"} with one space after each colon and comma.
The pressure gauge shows {"value": 1, "unit": "MPa"}
